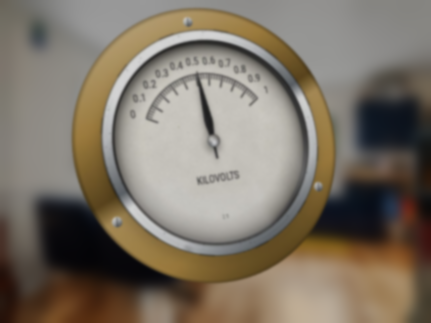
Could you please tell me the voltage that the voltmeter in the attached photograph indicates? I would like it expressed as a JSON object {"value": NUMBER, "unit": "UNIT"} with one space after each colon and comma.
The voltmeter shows {"value": 0.5, "unit": "kV"}
